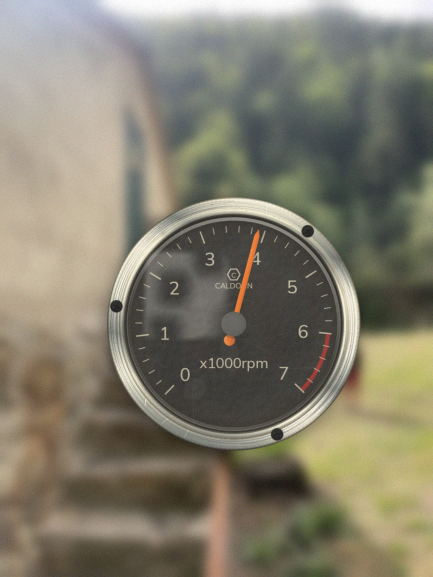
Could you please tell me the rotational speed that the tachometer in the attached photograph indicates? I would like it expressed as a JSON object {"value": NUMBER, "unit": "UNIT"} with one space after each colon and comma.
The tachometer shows {"value": 3900, "unit": "rpm"}
